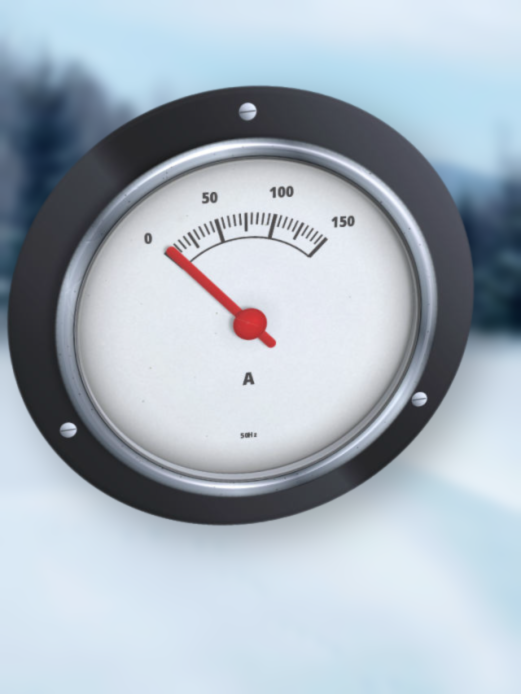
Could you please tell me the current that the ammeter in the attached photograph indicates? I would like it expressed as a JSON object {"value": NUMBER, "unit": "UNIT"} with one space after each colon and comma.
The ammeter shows {"value": 5, "unit": "A"}
